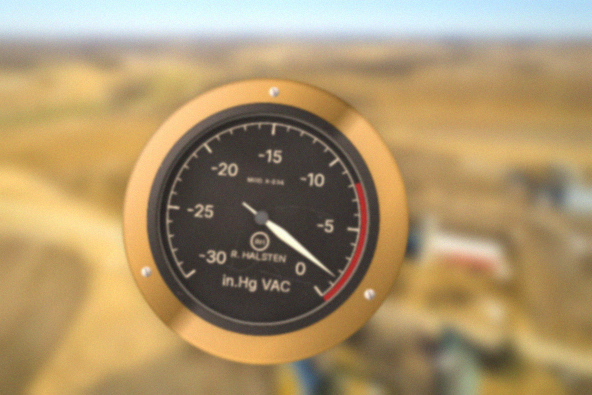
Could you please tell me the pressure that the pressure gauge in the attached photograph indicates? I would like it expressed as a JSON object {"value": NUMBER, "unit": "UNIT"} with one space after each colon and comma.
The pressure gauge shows {"value": -1.5, "unit": "inHg"}
